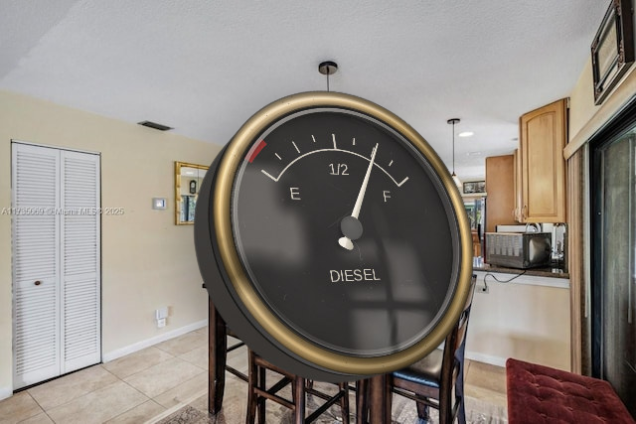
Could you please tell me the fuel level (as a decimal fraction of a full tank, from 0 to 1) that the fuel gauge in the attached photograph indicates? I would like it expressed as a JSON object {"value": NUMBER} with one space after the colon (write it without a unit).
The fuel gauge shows {"value": 0.75}
